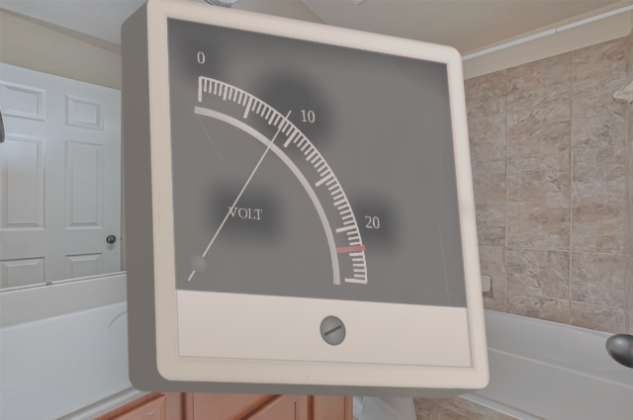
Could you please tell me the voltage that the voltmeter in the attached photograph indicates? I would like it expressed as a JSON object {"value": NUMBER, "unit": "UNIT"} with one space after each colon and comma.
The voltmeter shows {"value": 8.5, "unit": "V"}
